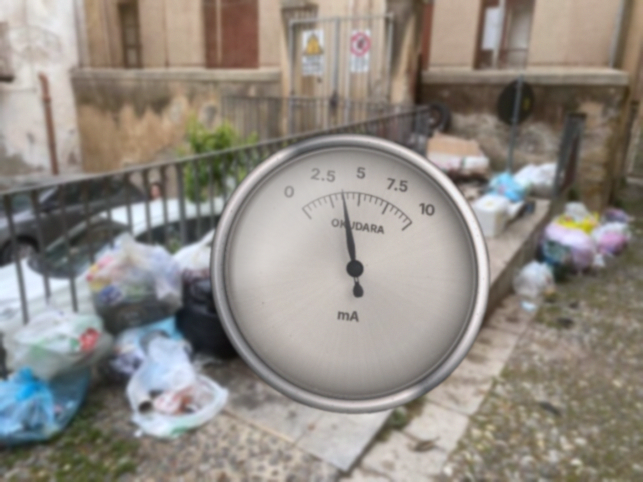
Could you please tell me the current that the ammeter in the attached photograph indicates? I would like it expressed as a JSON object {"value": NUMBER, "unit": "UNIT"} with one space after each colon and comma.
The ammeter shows {"value": 3.5, "unit": "mA"}
